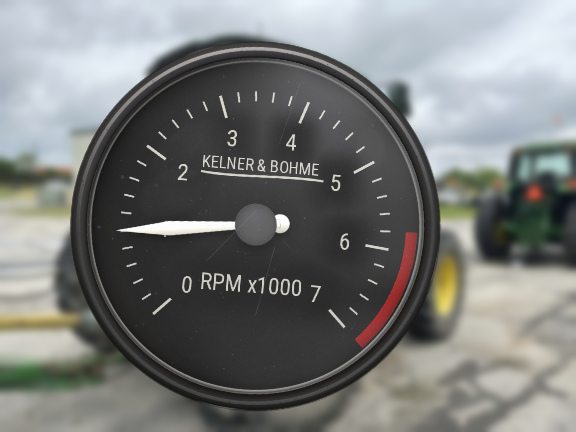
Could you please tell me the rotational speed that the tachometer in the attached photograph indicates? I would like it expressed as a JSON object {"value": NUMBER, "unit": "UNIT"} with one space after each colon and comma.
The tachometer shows {"value": 1000, "unit": "rpm"}
